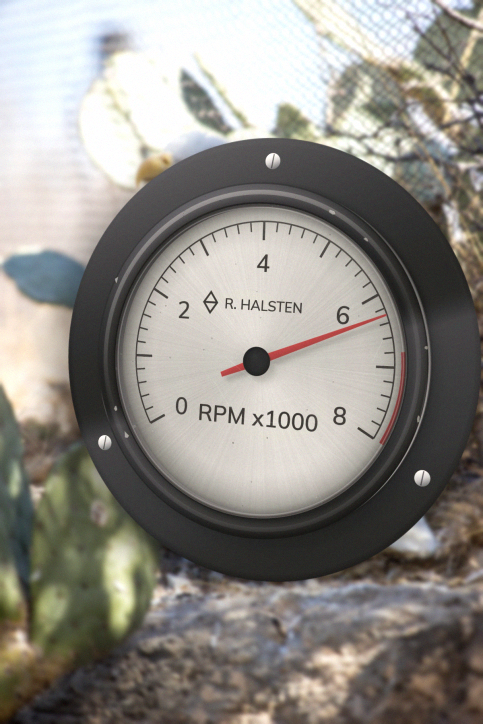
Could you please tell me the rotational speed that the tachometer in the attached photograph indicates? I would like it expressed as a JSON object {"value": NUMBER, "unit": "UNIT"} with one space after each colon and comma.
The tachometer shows {"value": 6300, "unit": "rpm"}
